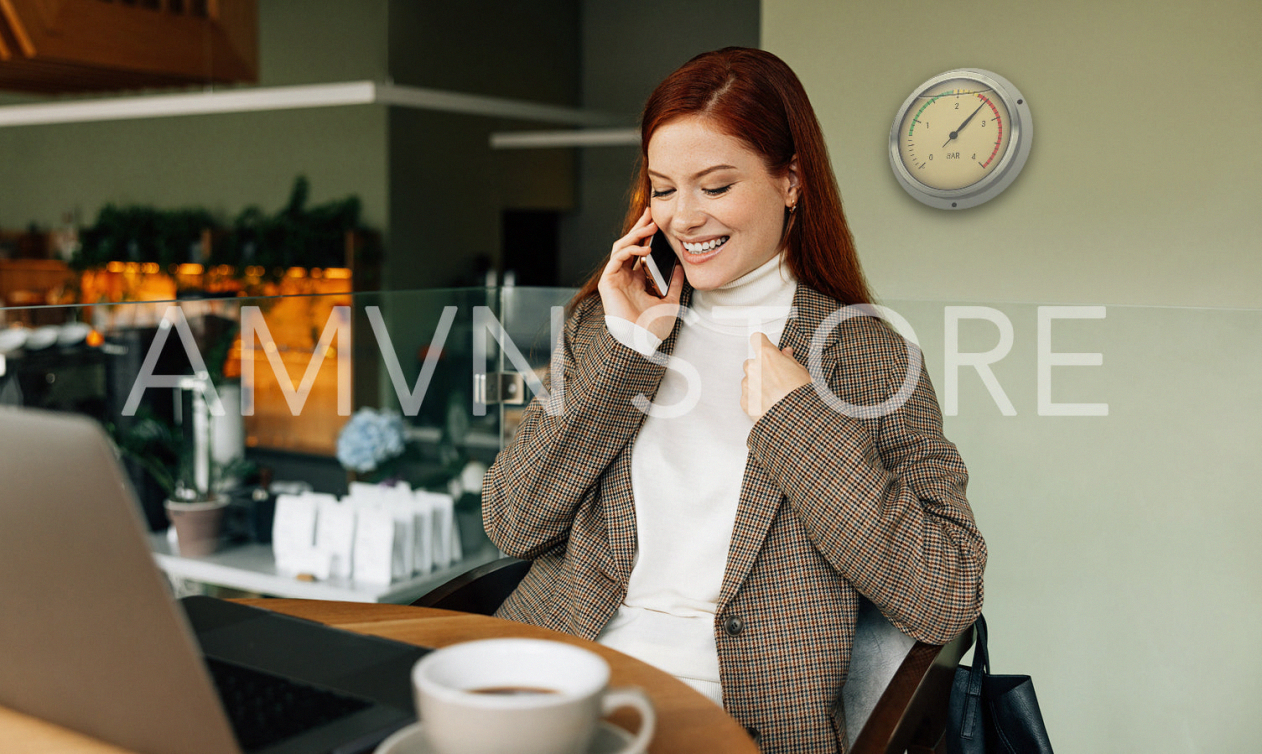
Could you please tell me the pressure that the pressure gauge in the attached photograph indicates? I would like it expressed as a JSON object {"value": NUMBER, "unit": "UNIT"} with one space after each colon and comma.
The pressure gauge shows {"value": 2.6, "unit": "bar"}
